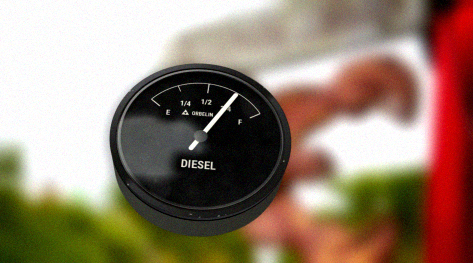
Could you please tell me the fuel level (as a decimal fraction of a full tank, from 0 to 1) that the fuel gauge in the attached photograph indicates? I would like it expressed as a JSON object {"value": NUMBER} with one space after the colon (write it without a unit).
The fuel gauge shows {"value": 0.75}
